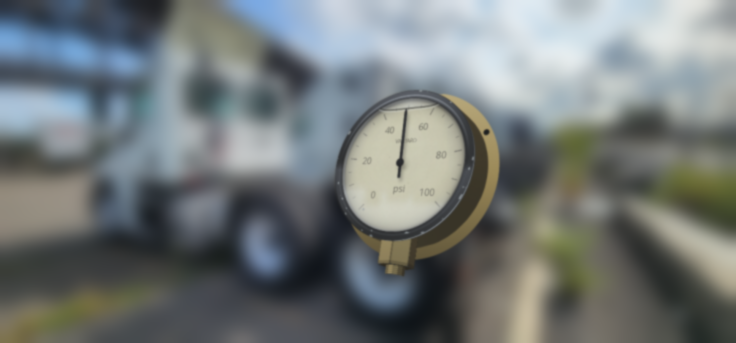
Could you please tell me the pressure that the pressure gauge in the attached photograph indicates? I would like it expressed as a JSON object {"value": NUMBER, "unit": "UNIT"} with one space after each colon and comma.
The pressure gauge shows {"value": 50, "unit": "psi"}
